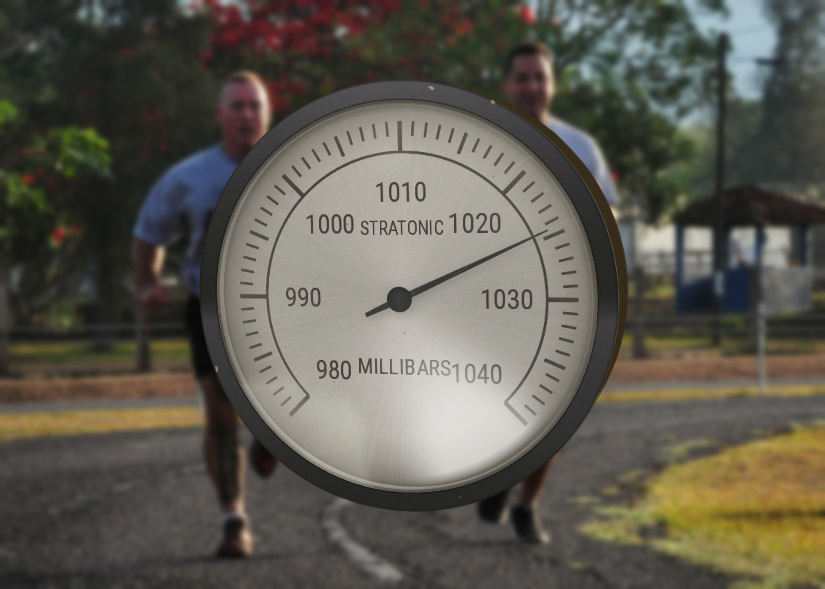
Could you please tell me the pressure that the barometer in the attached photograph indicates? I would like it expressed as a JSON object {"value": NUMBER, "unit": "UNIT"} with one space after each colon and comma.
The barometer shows {"value": 1024.5, "unit": "mbar"}
